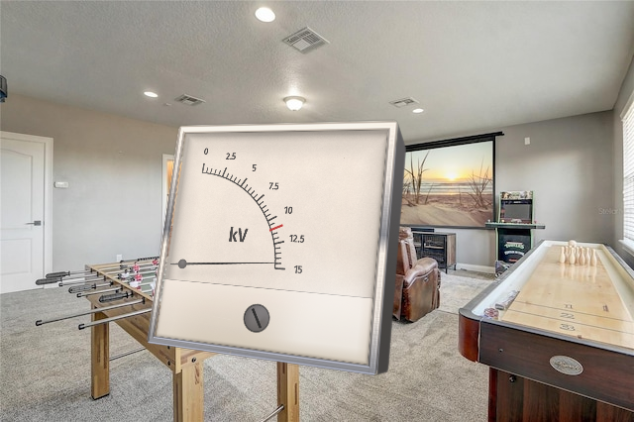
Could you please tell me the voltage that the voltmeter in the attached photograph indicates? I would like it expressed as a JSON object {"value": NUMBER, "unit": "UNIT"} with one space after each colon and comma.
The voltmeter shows {"value": 14.5, "unit": "kV"}
